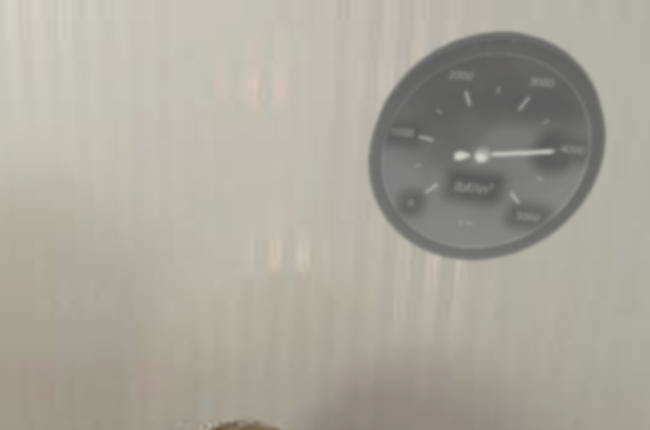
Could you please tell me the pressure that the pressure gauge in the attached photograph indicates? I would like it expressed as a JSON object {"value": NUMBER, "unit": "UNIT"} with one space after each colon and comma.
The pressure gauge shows {"value": 4000, "unit": "psi"}
